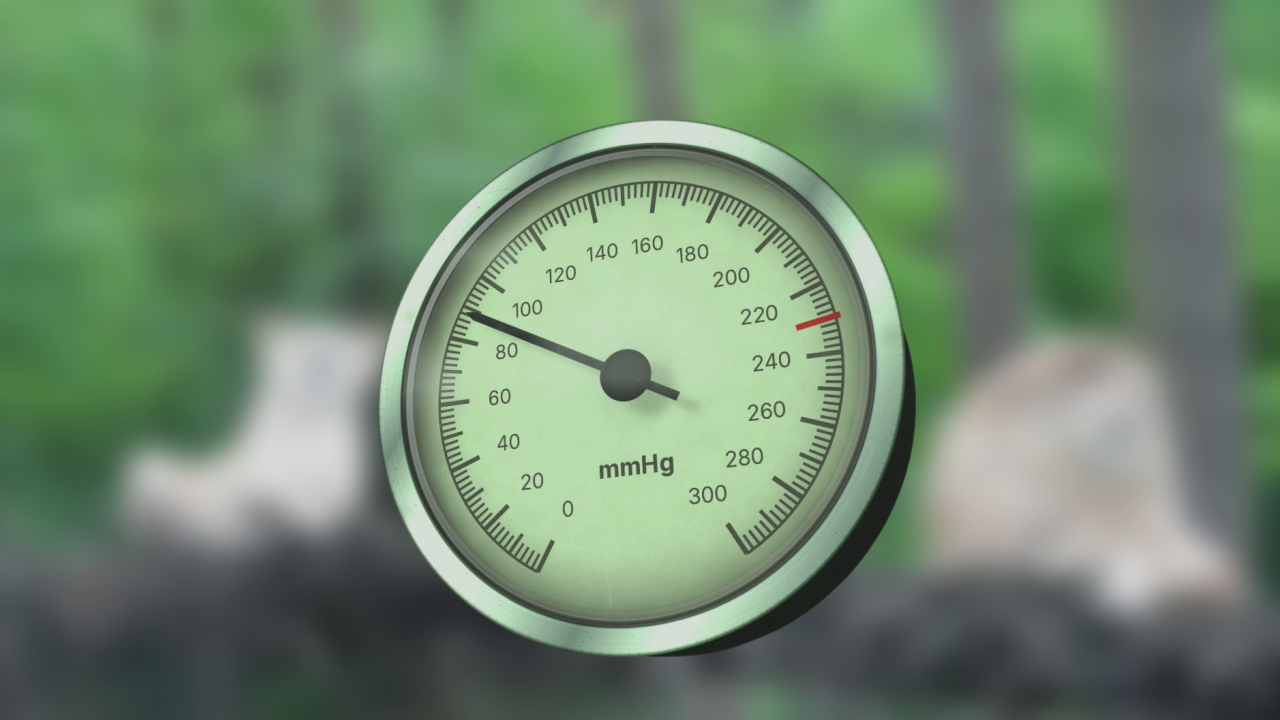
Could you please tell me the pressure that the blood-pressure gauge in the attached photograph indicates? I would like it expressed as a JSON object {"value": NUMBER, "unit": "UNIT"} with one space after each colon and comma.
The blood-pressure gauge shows {"value": 88, "unit": "mmHg"}
